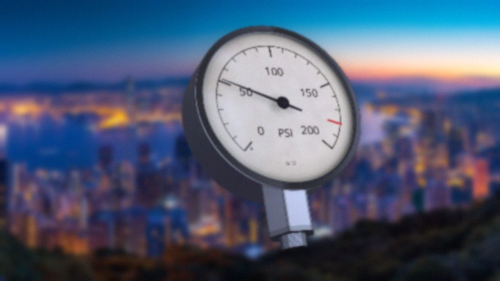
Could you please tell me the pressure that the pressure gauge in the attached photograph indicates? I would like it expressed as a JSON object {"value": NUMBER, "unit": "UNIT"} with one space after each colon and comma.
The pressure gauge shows {"value": 50, "unit": "psi"}
